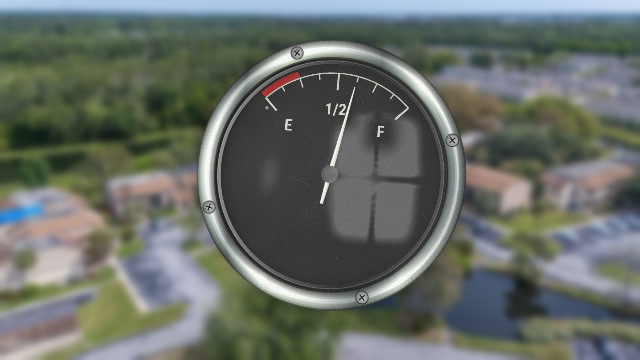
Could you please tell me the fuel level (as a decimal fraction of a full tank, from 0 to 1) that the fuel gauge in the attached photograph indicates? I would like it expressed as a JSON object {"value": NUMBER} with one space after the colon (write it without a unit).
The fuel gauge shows {"value": 0.625}
